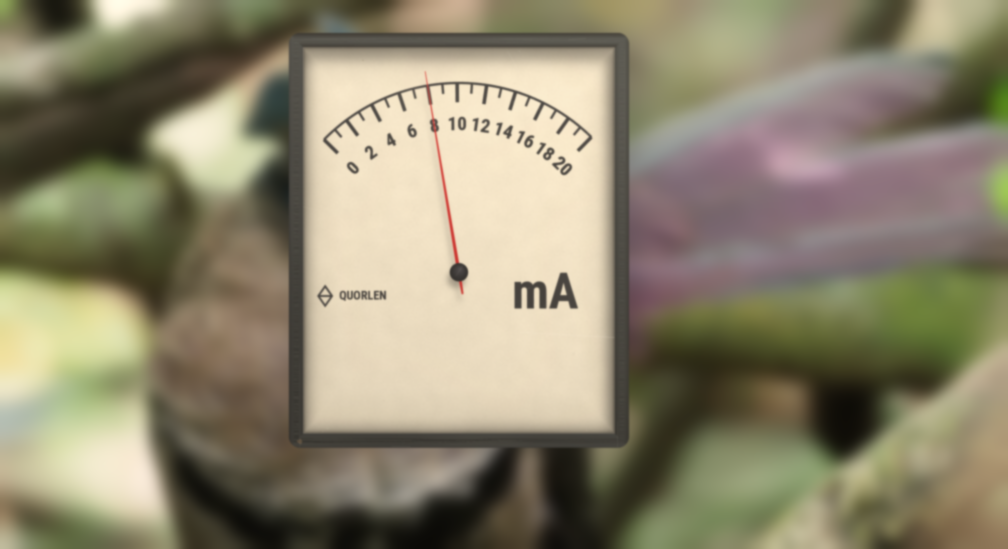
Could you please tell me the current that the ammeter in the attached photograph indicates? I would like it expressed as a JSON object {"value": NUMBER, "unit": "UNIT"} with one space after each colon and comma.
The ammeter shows {"value": 8, "unit": "mA"}
